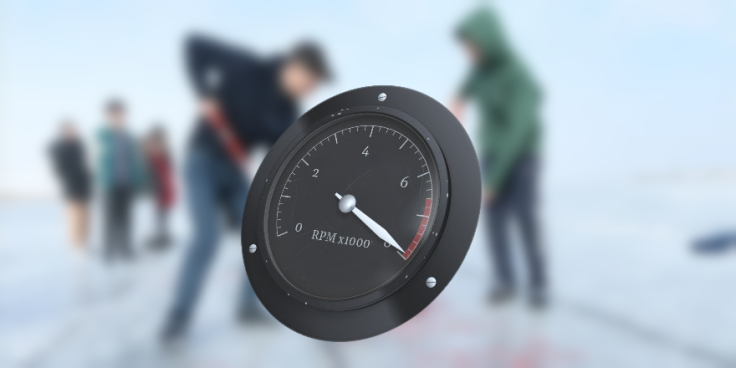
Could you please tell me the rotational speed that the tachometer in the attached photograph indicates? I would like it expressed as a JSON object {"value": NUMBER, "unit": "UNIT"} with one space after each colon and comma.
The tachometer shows {"value": 7900, "unit": "rpm"}
